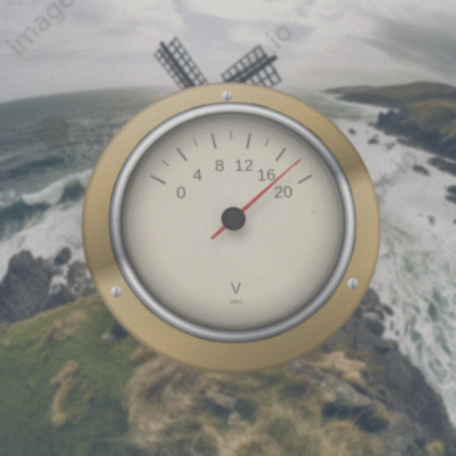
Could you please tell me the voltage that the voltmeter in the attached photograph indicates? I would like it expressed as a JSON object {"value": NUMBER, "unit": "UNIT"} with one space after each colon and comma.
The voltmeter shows {"value": 18, "unit": "V"}
